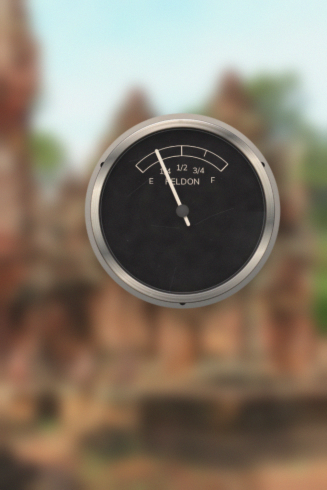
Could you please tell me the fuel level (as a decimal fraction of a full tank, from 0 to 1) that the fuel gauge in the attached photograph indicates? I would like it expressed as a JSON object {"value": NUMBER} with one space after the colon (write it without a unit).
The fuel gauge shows {"value": 0.25}
